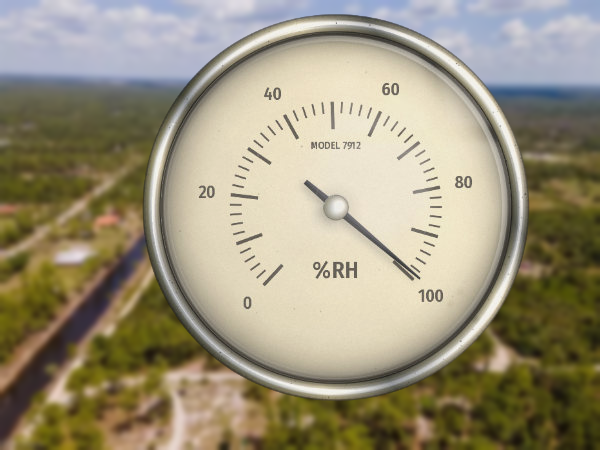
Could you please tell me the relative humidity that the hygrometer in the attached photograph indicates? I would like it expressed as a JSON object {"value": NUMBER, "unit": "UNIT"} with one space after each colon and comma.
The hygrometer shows {"value": 99, "unit": "%"}
